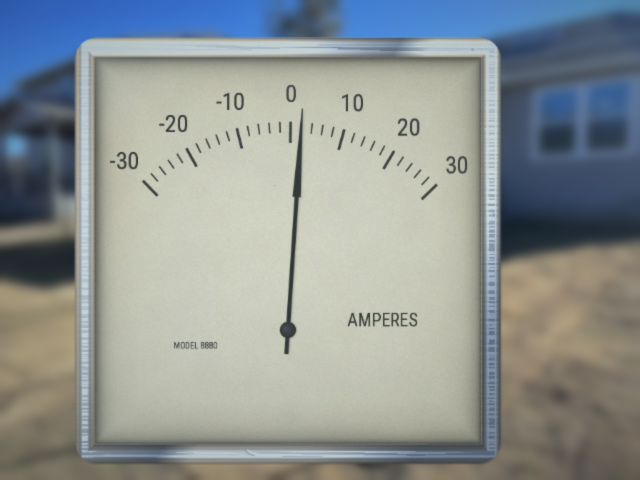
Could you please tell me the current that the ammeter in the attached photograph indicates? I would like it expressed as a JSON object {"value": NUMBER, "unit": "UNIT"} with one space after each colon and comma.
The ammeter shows {"value": 2, "unit": "A"}
